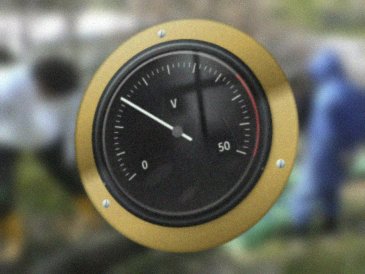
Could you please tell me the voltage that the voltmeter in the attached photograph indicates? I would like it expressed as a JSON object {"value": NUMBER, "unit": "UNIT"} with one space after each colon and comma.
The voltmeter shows {"value": 15, "unit": "V"}
